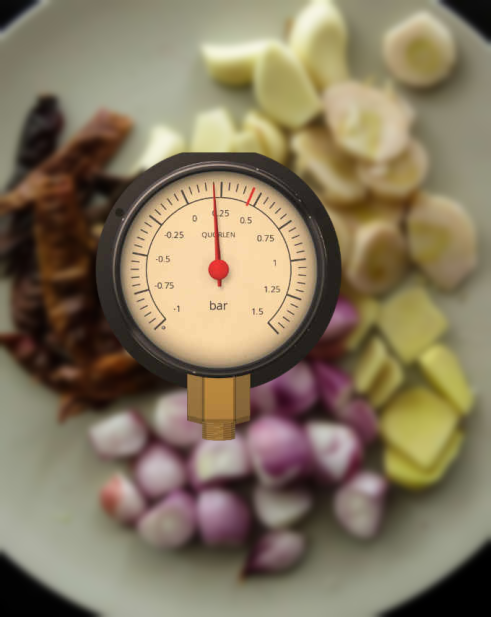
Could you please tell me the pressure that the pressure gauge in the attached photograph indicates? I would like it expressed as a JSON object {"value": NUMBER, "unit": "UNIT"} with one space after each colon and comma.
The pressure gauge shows {"value": 0.2, "unit": "bar"}
